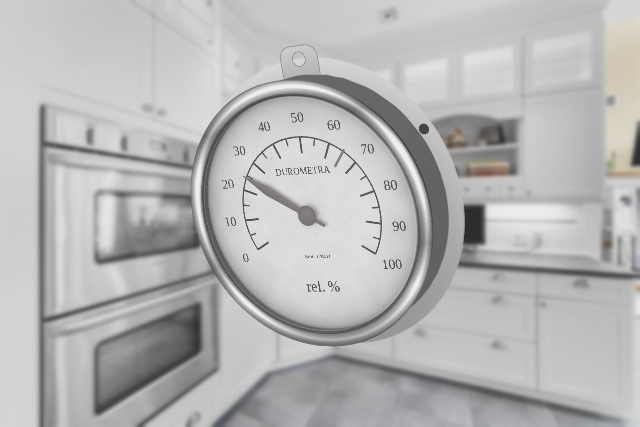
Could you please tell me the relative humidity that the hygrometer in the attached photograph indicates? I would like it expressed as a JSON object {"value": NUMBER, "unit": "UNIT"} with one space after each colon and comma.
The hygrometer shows {"value": 25, "unit": "%"}
